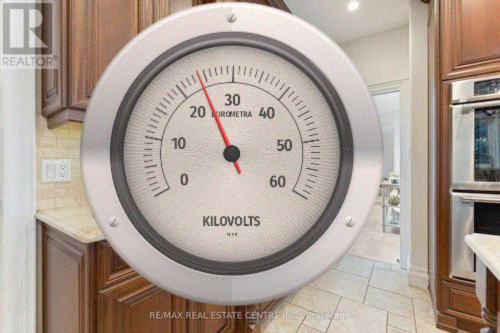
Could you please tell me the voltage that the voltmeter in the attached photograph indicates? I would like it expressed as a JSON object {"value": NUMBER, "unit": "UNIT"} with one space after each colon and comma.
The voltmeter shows {"value": 24, "unit": "kV"}
